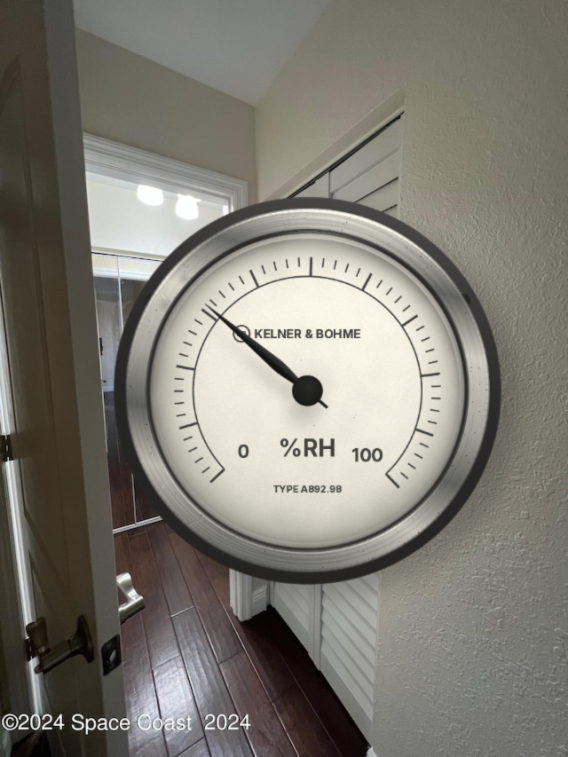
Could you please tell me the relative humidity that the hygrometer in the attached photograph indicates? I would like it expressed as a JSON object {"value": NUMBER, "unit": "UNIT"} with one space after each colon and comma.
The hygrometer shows {"value": 31, "unit": "%"}
